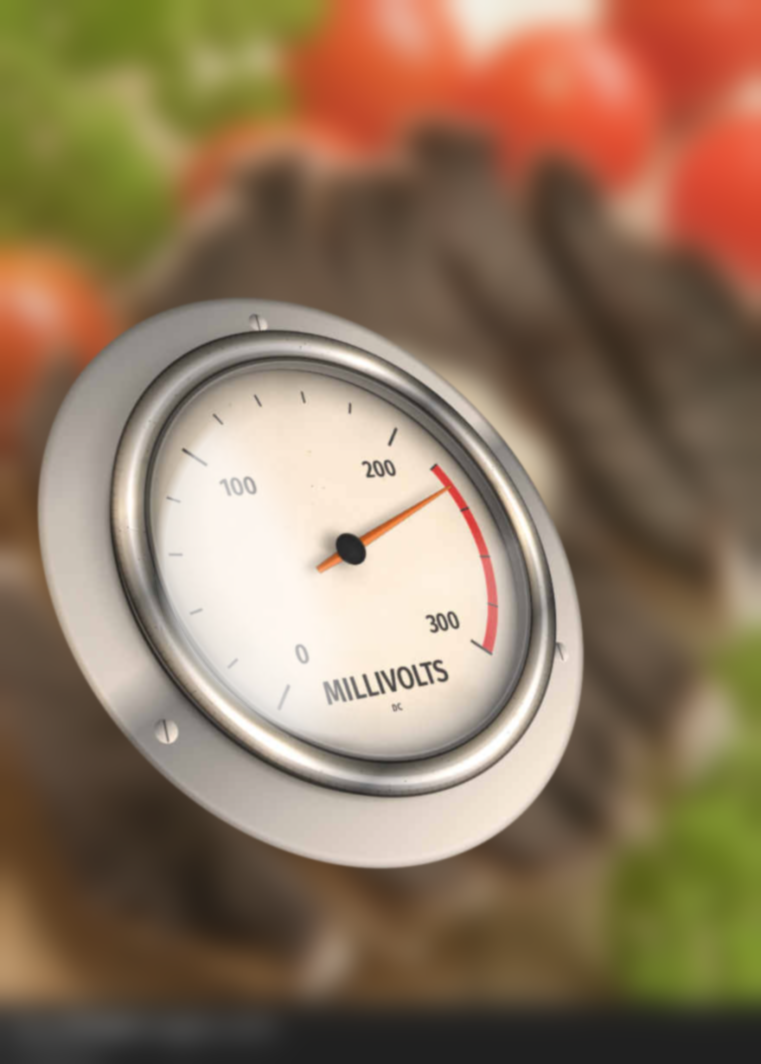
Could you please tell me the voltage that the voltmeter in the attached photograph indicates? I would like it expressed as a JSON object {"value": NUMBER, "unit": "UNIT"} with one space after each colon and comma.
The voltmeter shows {"value": 230, "unit": "mV"}
